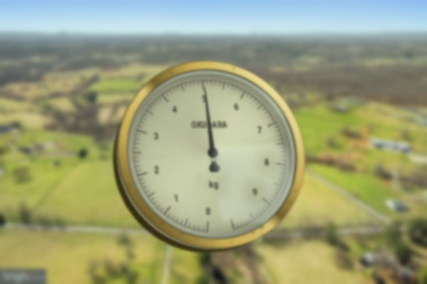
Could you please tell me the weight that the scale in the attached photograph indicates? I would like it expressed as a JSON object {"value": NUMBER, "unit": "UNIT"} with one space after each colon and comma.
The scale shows {"value": 5, "unit": "kg"}
